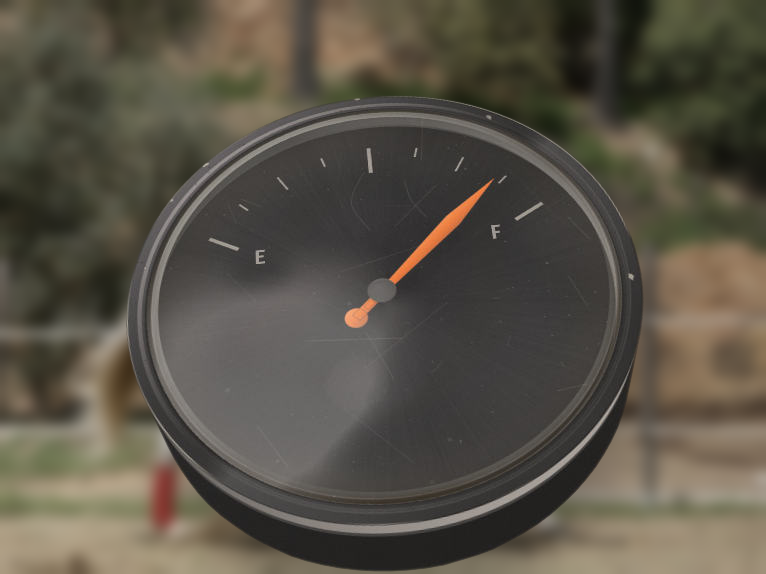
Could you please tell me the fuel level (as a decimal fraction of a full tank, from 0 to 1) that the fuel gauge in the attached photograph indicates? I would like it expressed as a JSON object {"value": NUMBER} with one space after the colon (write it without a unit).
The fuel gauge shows {"value": 0.875}
